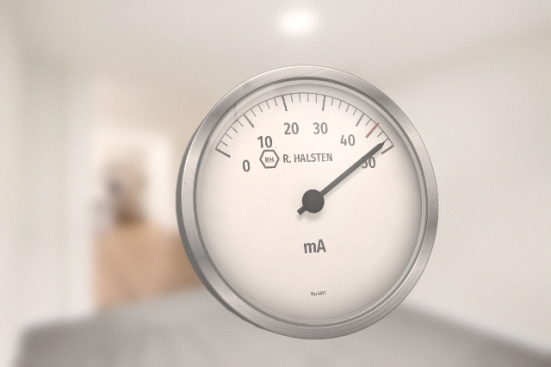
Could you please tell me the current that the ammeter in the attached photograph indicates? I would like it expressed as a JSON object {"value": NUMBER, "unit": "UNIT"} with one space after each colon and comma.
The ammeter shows {"value": 48, "unit": "mA"}
